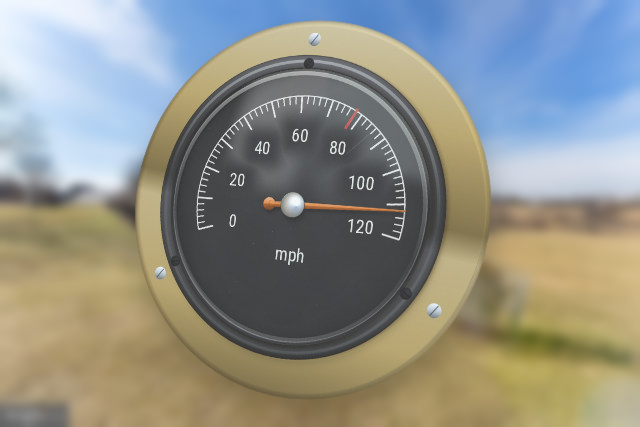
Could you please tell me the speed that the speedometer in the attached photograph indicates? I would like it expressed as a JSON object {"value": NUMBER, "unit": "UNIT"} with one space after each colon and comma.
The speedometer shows {"value": 112, "unit": "mph"}
